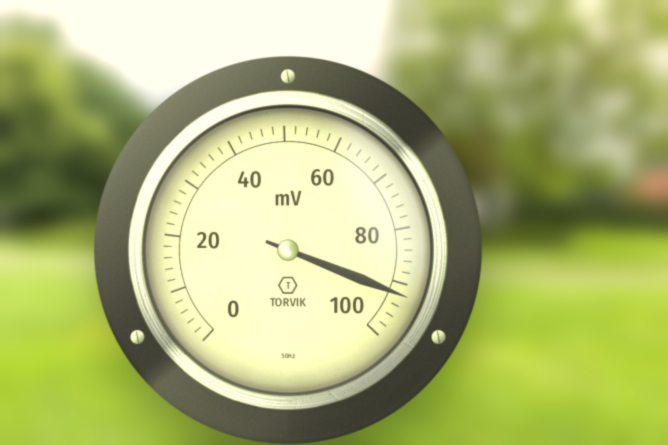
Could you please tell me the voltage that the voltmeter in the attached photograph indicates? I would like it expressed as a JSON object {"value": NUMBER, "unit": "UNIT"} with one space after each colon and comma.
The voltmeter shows {"value": 92, "unit": "mV"}
